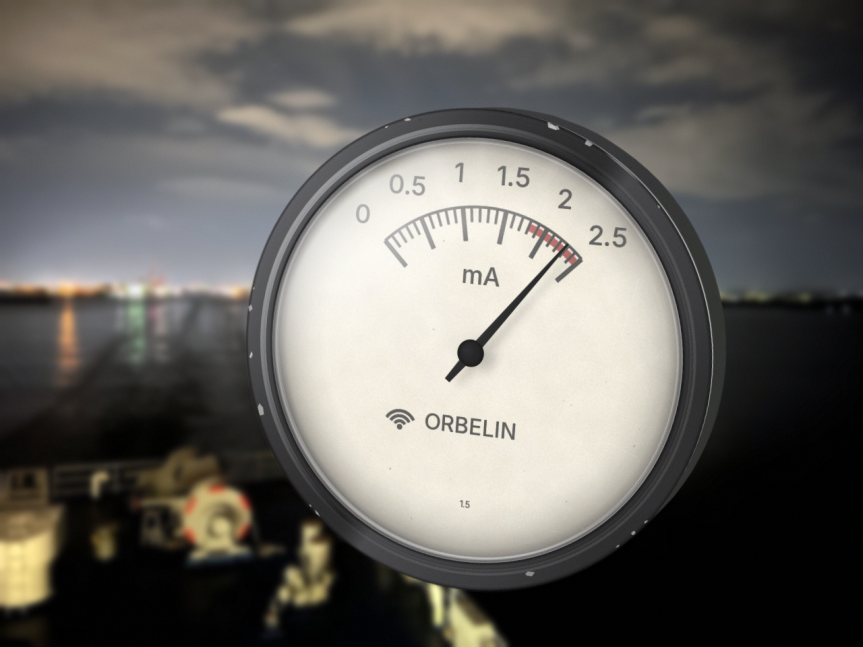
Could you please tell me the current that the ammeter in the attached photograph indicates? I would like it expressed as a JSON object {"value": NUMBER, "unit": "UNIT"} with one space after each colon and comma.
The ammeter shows {"value": 2.3, "unit": "mA"}
